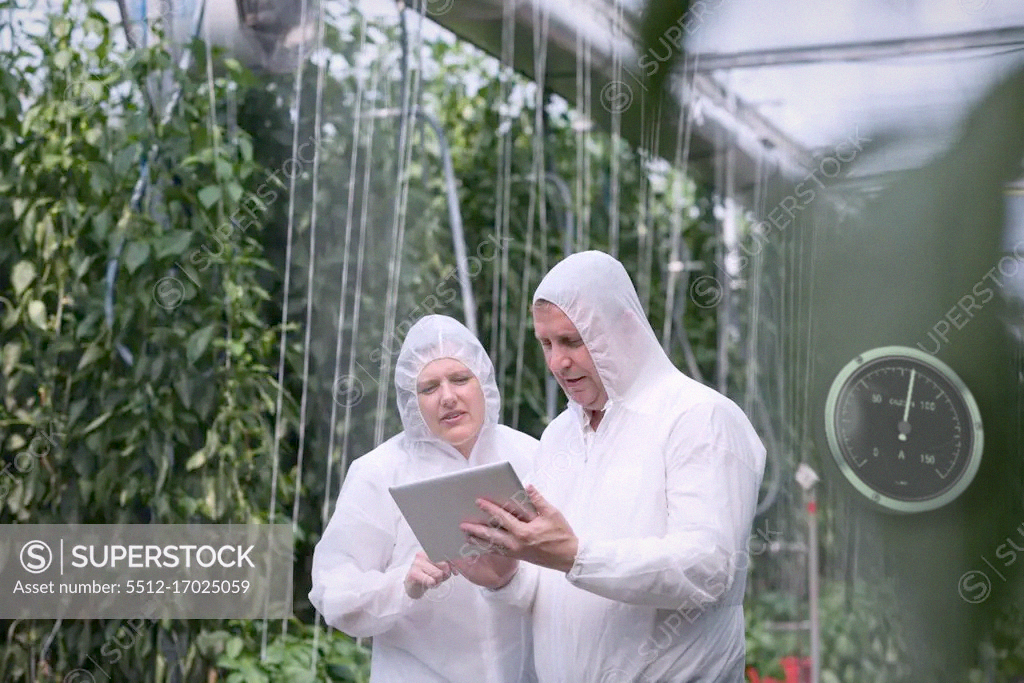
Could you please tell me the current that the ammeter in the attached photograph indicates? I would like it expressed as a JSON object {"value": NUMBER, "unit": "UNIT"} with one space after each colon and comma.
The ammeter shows {"value": 80, "unit": "A"}
